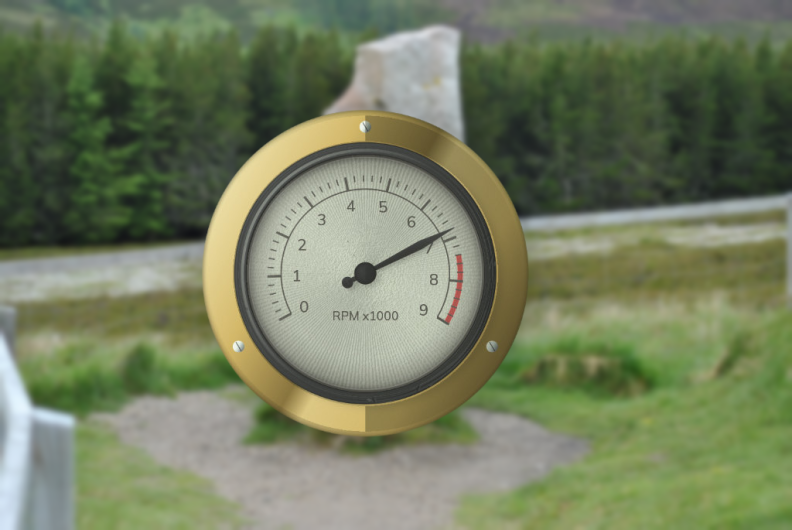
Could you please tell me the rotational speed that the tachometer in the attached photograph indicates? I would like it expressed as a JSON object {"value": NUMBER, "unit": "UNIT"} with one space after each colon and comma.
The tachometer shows {"value": 6800, "unit": "rpm"}
